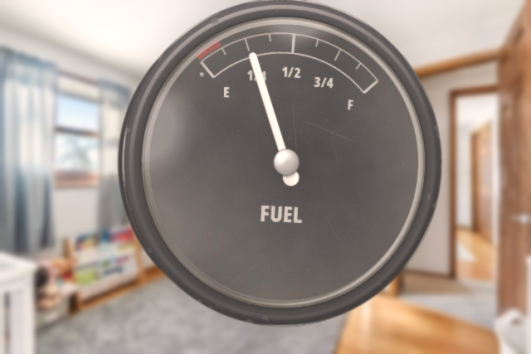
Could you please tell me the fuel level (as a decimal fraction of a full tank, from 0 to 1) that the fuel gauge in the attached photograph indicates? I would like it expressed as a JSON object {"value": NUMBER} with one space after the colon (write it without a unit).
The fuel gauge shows {"value": 0.25}
